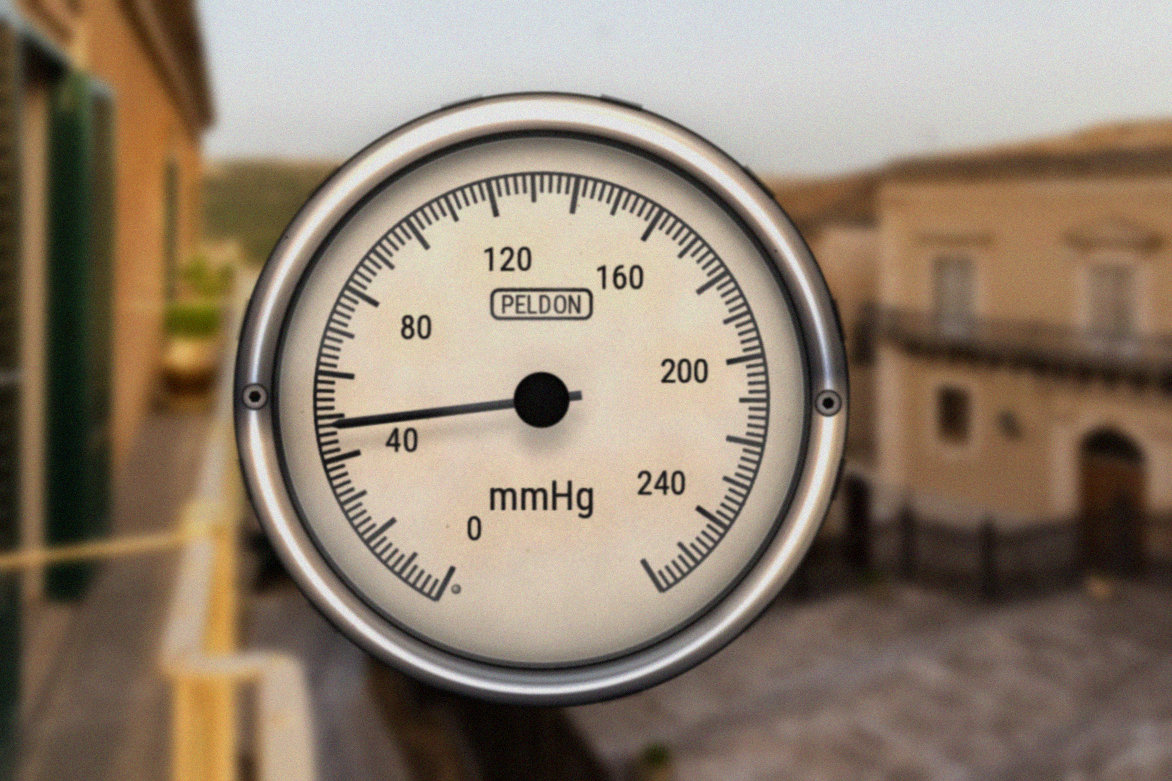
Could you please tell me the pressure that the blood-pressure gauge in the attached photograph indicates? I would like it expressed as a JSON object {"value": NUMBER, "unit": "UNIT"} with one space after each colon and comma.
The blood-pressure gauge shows {"value": 48, "unit": "mmHg"}
